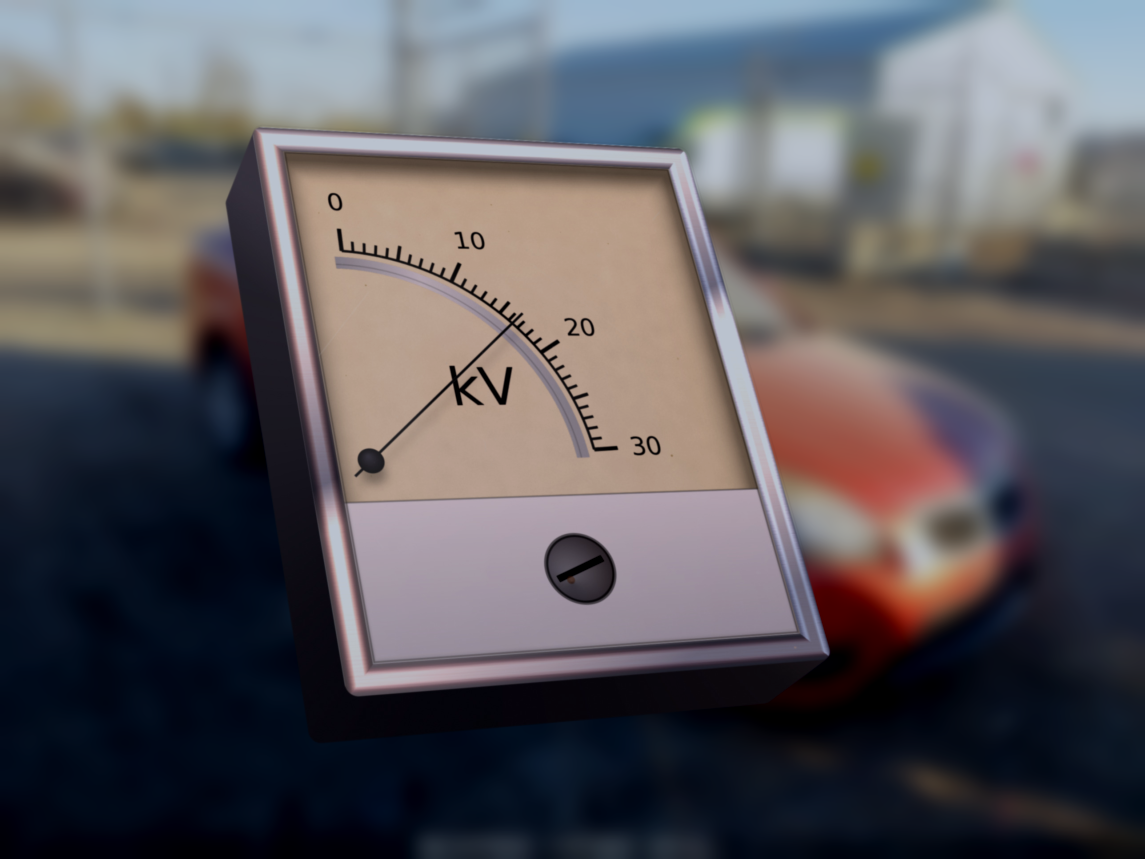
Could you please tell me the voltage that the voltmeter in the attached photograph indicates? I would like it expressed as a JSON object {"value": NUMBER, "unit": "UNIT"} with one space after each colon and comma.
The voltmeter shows {"value": 16.5, "unit": "kV"}
